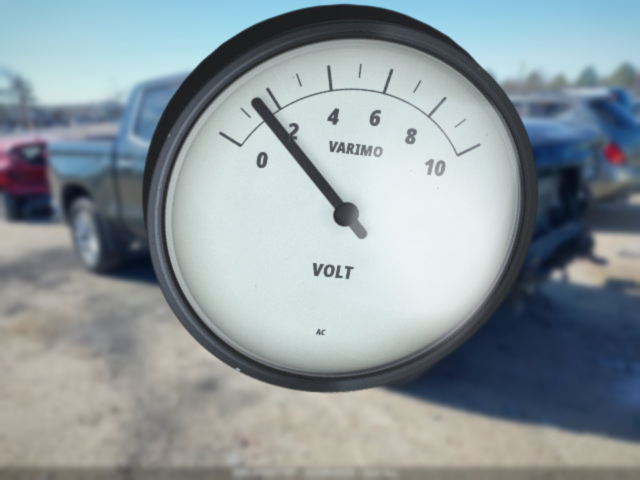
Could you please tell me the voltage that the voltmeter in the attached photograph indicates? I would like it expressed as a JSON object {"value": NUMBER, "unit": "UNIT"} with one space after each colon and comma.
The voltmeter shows {"value": 1.5, "unit": "V"}
